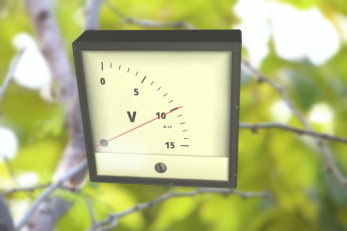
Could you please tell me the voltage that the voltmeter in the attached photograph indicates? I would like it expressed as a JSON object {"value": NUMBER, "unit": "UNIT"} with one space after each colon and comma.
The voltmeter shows {"value": 10, "unit": "V"}
